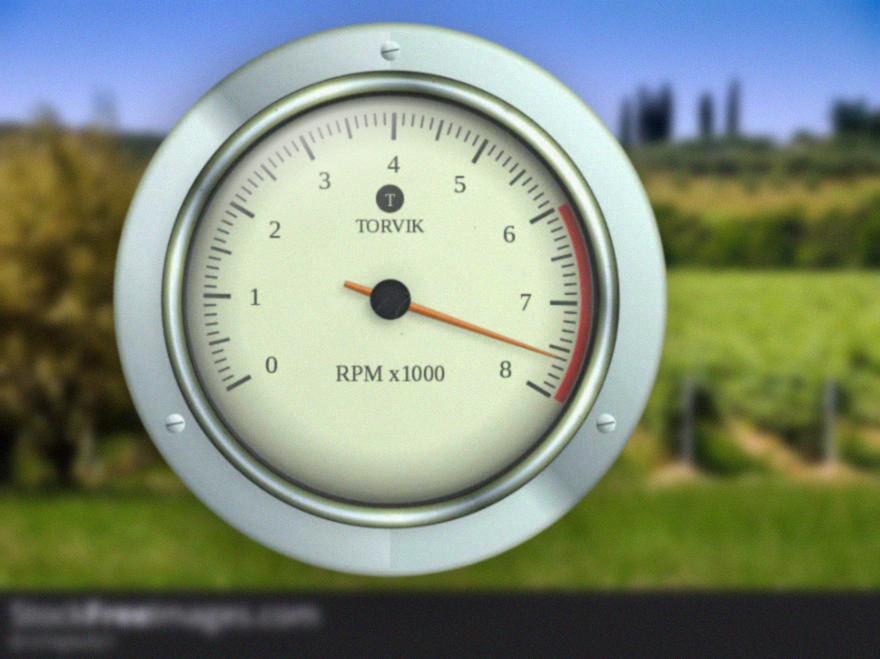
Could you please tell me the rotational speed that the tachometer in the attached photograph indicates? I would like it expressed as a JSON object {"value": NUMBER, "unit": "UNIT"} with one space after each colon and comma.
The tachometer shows {"value": 7600, "unit": "rpm"}
